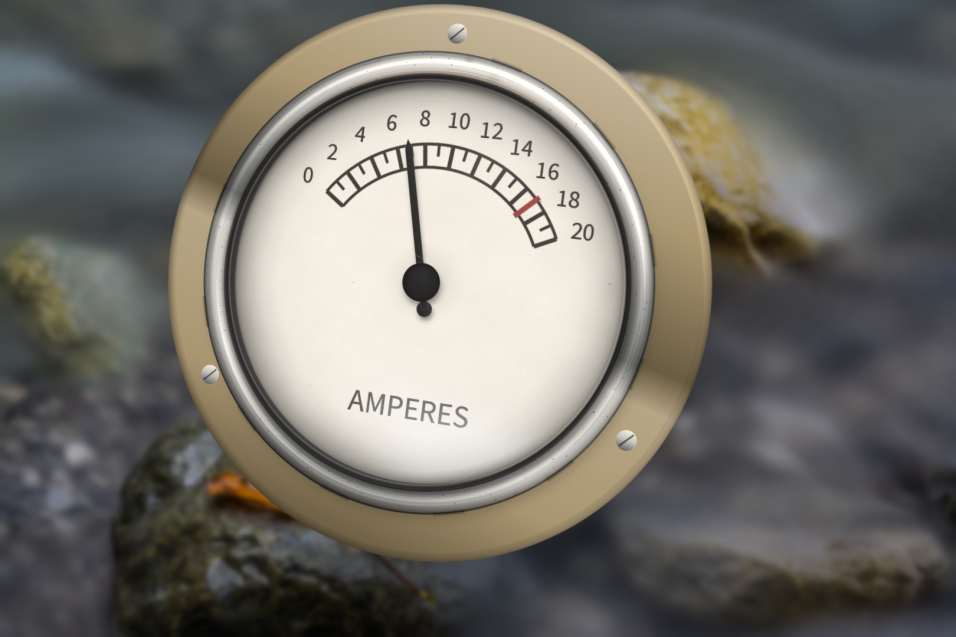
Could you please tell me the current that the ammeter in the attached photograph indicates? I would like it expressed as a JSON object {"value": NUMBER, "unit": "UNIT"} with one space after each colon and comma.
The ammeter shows {"value": 7, "unit": "A"}
